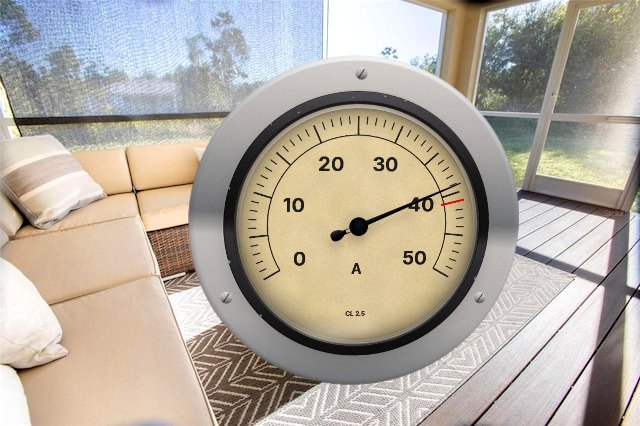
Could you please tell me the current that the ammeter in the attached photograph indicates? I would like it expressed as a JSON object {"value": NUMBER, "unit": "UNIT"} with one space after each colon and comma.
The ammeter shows {"value": 39, "unit": "A"}
